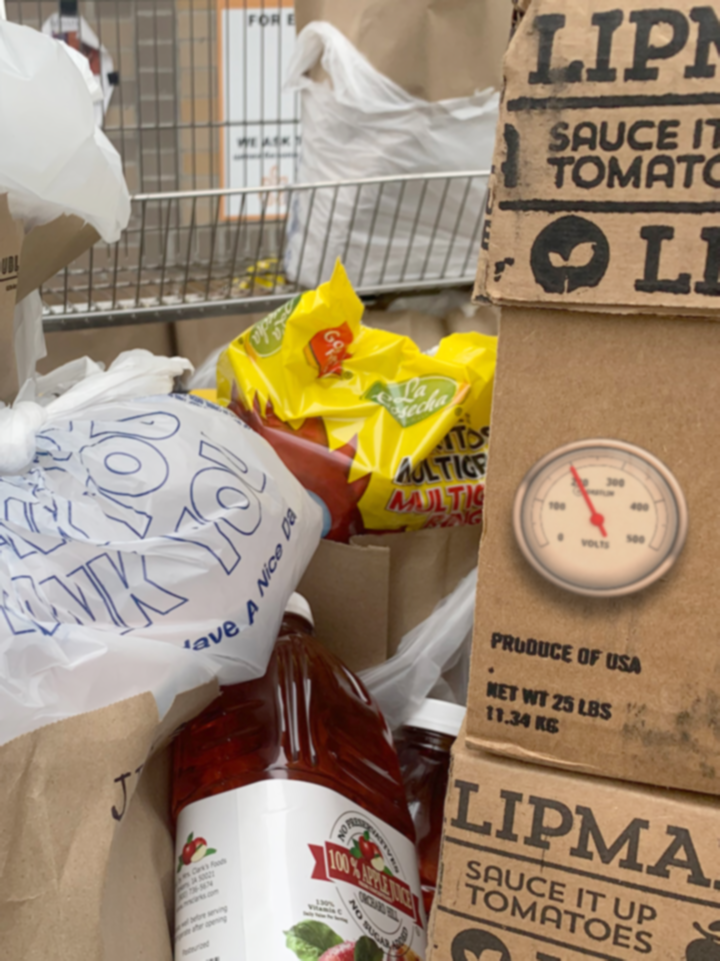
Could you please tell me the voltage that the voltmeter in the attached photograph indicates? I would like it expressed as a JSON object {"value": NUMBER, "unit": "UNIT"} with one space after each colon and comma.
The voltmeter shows {"value": 200, "unit": "V"}
